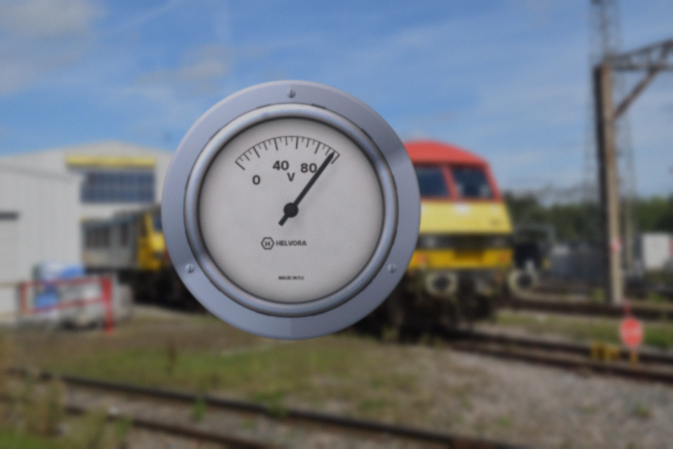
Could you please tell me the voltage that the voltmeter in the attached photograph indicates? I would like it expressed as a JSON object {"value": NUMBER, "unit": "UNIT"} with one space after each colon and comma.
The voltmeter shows {"value": 95, "unit": "V"}
